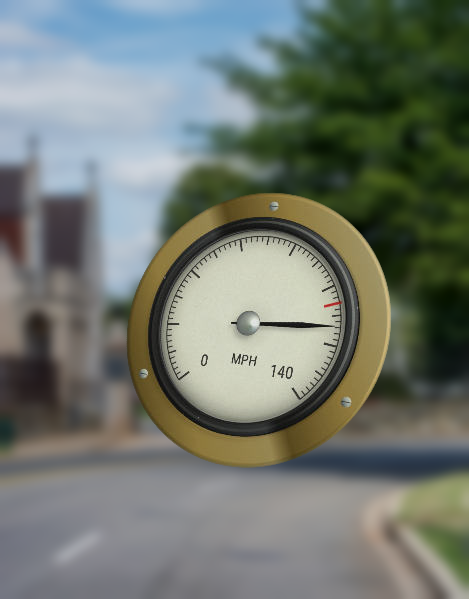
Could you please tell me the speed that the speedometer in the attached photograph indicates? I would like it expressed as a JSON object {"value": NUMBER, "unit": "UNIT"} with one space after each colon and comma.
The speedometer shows {"value": 114, "unit": "mph"}
